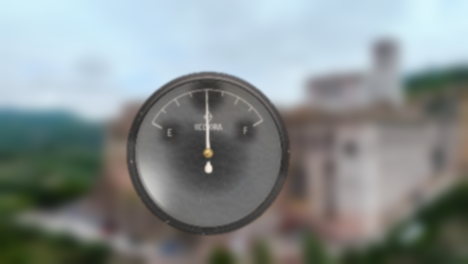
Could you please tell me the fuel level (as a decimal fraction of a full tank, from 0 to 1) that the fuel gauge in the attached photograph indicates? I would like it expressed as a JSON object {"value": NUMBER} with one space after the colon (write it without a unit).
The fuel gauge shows {"value": 0.5}
